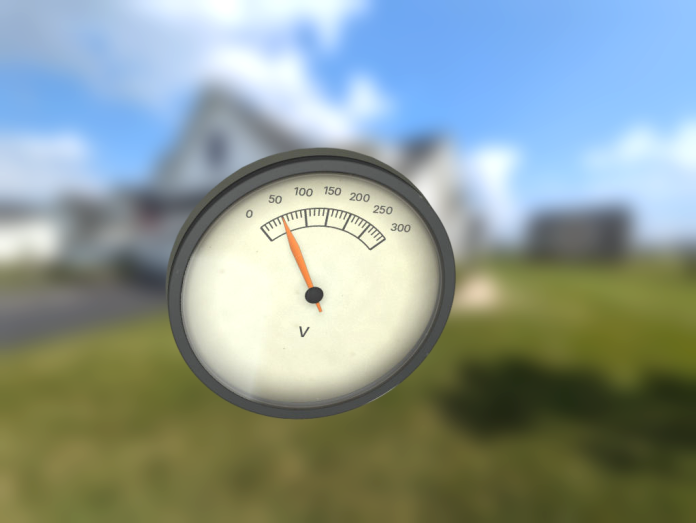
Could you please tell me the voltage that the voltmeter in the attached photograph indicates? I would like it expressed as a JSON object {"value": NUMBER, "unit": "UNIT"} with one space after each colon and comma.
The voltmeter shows {"value": 50, "unit": "V"}
